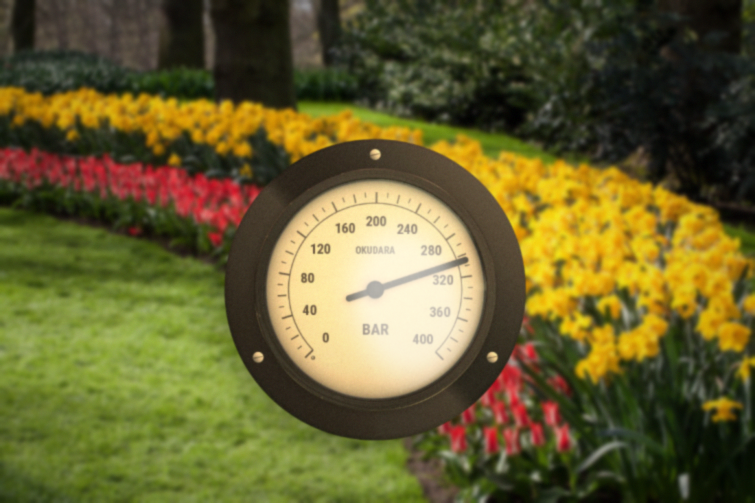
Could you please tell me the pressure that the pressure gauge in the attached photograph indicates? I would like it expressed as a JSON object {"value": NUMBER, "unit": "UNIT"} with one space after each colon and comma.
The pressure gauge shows {"value": 305, "unit": "bar"}
